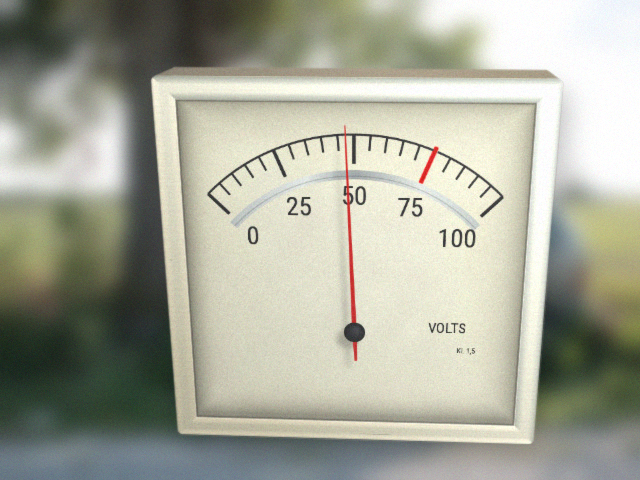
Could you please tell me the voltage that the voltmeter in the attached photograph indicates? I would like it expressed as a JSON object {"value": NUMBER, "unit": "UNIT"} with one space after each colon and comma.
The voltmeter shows {"value": 47.5, "unit": "V"}
